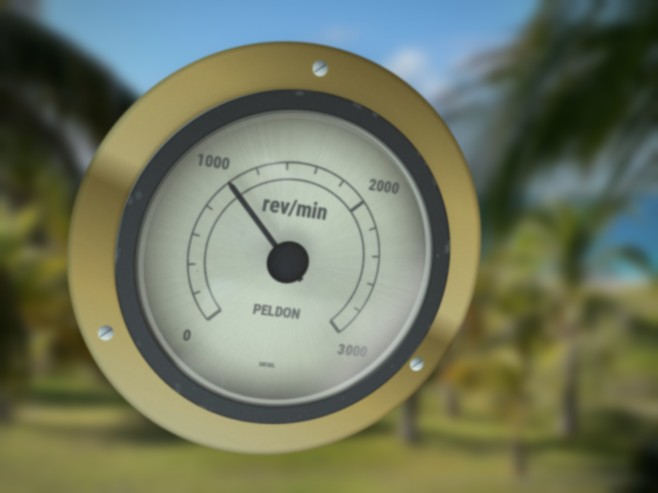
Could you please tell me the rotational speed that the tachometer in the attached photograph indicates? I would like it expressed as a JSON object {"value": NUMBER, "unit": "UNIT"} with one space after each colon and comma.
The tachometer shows {"value": 1000, "unit": "rpm"}
